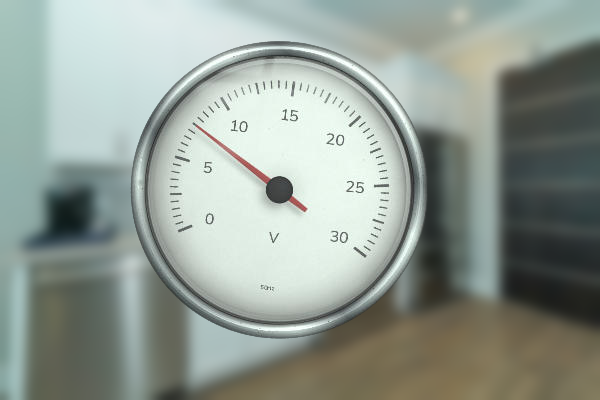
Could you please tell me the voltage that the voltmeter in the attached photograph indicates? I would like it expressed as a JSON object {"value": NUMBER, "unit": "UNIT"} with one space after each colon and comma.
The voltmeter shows {"value": 7.5, "unit": "V"}
